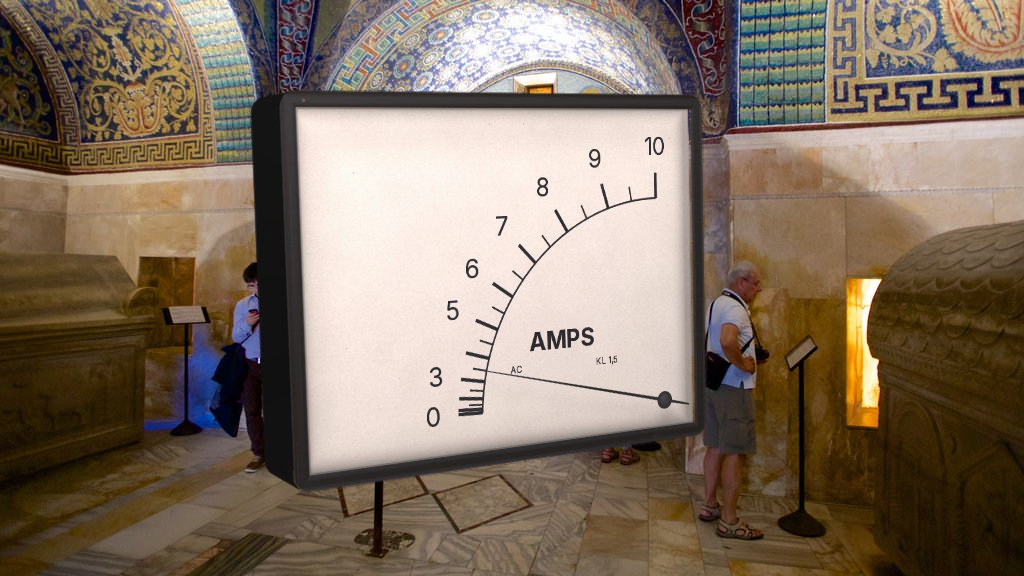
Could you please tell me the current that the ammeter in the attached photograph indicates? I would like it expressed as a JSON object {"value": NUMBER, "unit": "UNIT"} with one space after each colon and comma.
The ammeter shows {"value": 3.5, "unit": "A"}
